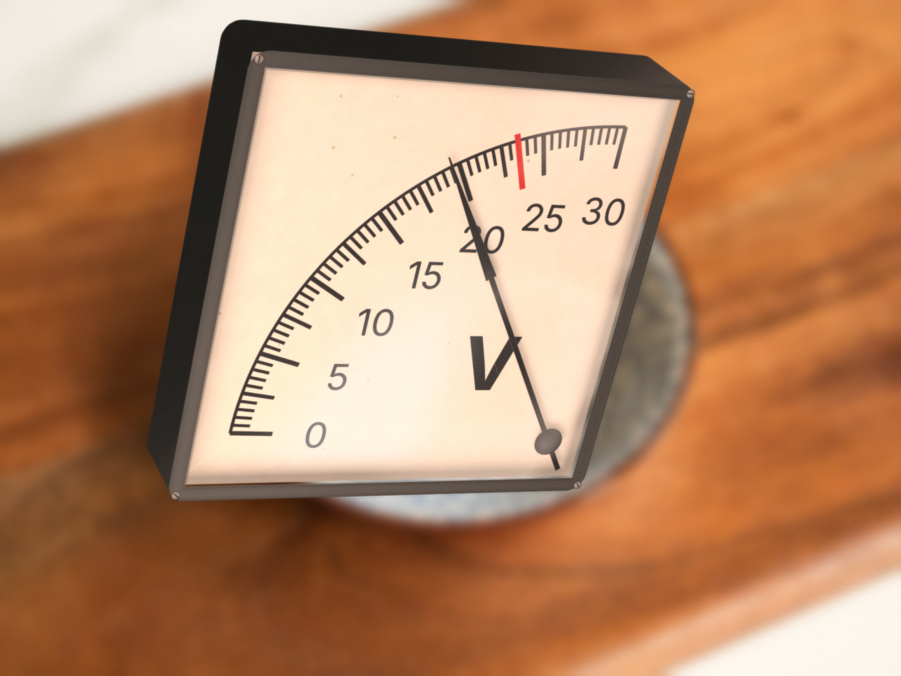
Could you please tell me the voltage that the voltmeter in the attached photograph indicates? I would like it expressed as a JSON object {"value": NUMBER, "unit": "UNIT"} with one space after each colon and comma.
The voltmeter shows {"value": 19.5, "unit": "V"}
